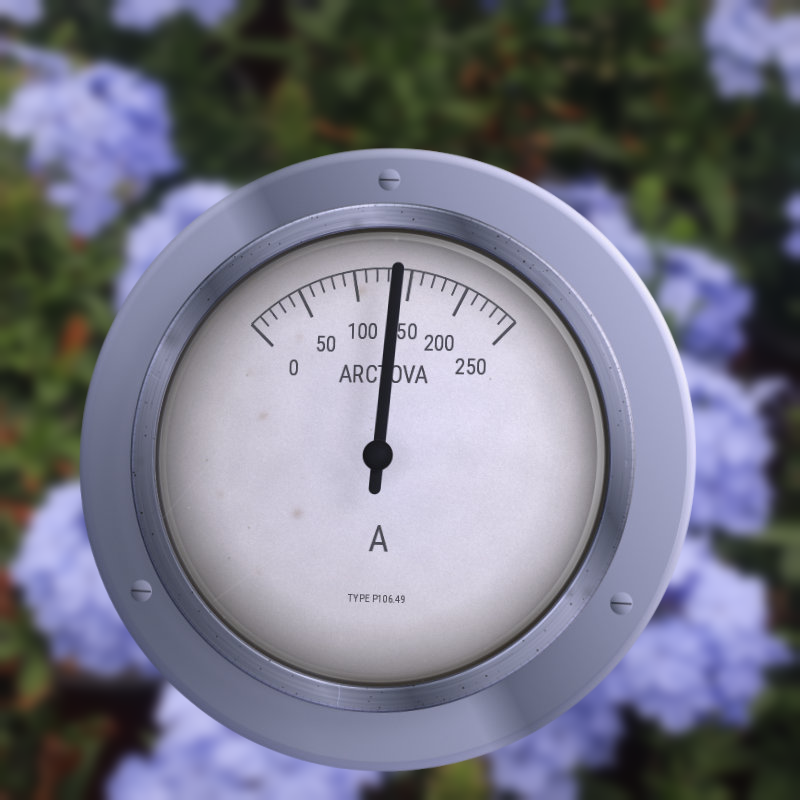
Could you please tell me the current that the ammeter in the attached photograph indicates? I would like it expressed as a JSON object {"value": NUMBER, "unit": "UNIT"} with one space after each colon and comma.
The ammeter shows {"value": 140, "unit": "A"}
